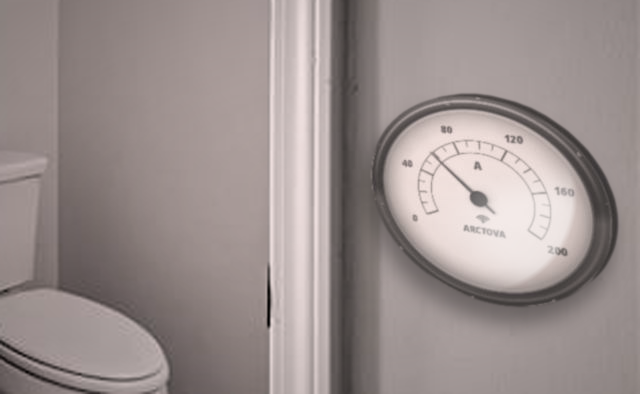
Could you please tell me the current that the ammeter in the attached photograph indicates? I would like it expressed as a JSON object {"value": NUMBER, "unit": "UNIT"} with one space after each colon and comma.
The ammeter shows {"value": 60, "unit": "A"}
